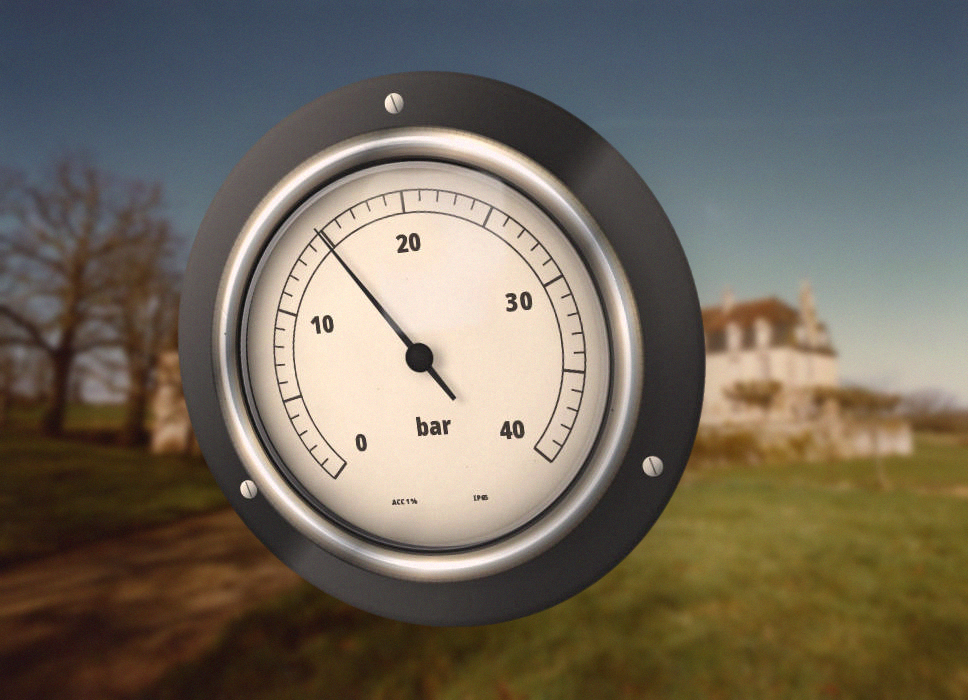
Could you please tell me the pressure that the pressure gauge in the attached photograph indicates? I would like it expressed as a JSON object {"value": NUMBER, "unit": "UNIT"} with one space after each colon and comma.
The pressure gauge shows {"value": 15, "unit": "bar"}
